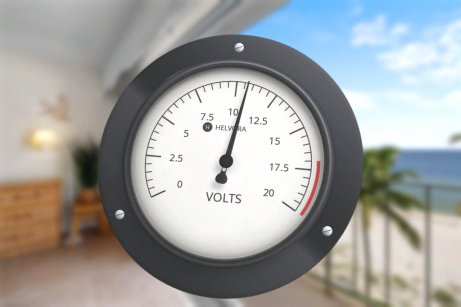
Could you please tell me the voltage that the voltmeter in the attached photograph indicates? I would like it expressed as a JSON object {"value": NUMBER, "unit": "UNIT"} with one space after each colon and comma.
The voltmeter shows {"value": 10.75, "unit": "V"}
